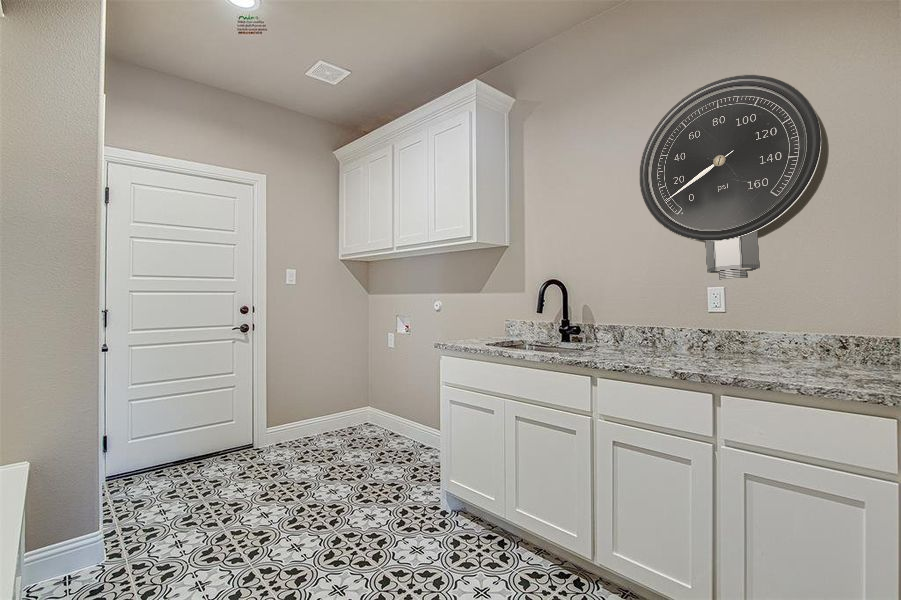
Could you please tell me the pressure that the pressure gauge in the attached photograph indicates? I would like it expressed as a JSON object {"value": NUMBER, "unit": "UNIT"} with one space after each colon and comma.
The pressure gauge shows {"value": 10, "unit": "psi"}
